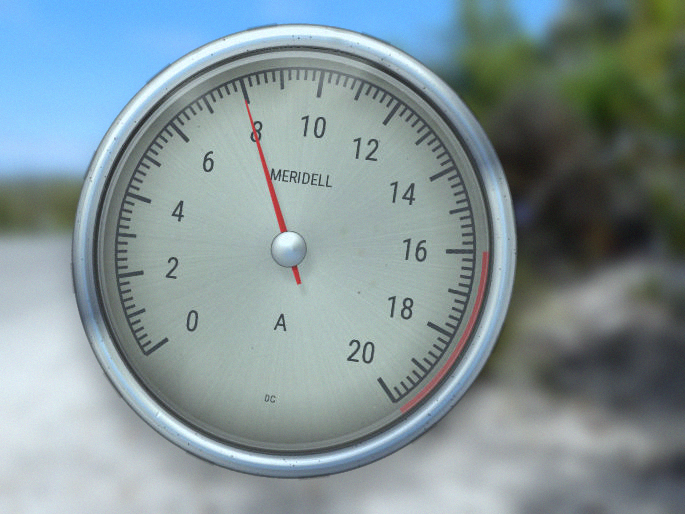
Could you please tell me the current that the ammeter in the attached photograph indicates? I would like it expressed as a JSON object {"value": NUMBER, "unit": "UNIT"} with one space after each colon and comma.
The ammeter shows {"value": 8, "unit": "A"}
